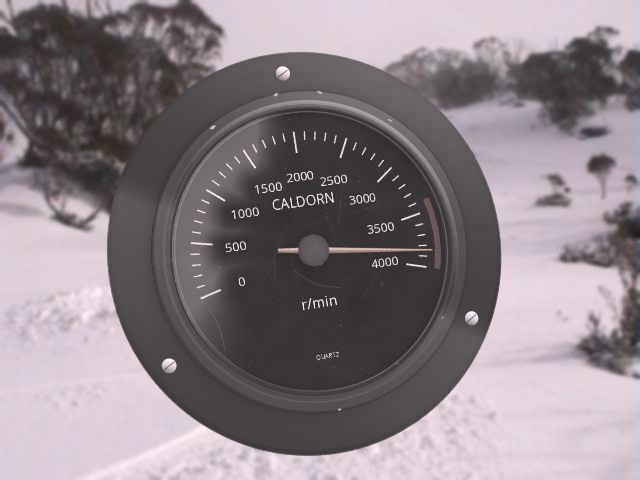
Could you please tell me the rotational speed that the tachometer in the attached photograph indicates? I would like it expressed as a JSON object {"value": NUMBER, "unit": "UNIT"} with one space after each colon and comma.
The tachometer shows {"value": 3850, "unit": "rpm"}
